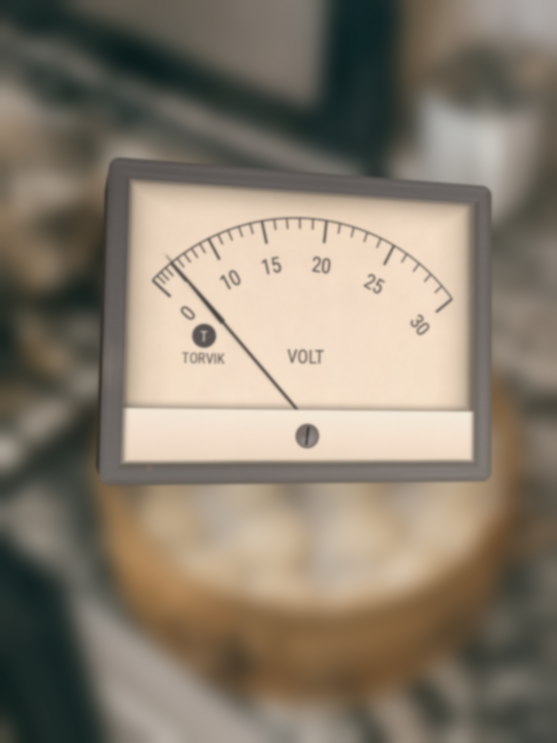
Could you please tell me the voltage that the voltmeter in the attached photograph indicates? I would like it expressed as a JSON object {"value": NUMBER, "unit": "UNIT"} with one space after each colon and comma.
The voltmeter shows {"value": 5, "unit": "V"}
